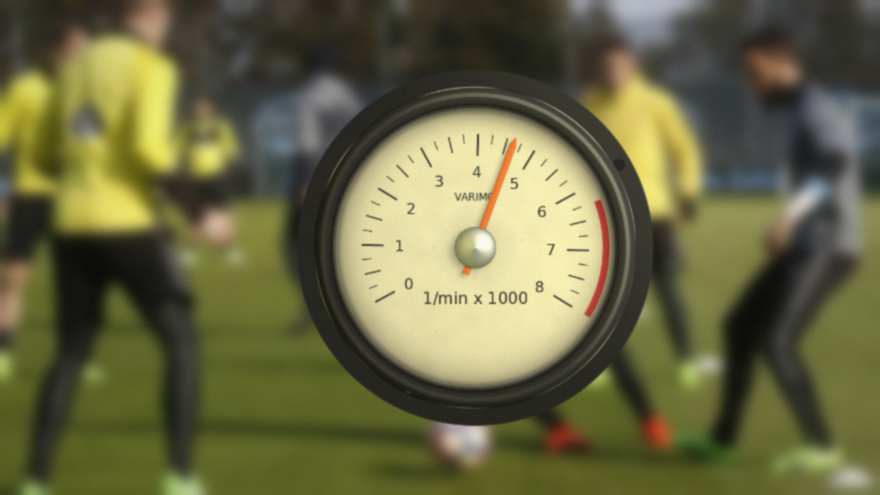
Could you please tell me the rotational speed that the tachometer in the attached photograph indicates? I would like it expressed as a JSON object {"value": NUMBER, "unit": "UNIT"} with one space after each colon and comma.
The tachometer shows {"value": 4625, "unit": "rpm"}
